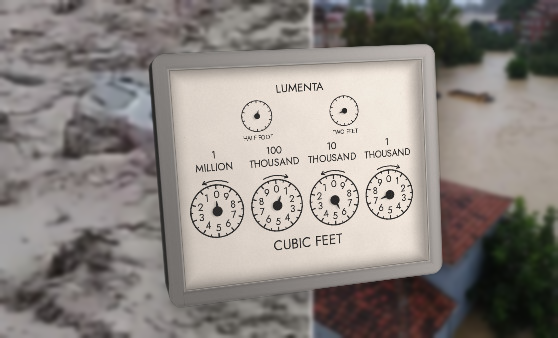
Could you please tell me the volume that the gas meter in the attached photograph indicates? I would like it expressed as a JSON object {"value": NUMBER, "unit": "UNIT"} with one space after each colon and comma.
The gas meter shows {"value": 5700, "unit": "ft³"}
